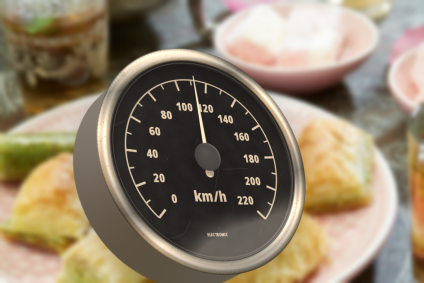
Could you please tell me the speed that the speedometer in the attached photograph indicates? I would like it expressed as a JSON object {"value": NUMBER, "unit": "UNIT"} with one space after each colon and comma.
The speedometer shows {"value": 110, "unit": "km/h"}
